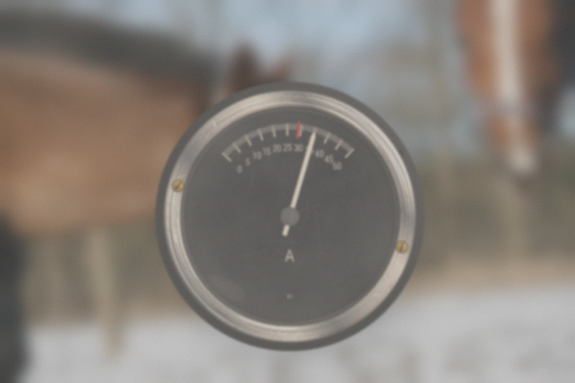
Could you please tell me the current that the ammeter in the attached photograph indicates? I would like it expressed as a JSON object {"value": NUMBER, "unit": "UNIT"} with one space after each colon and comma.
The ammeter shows {"value": 35, "unit": "A"}
